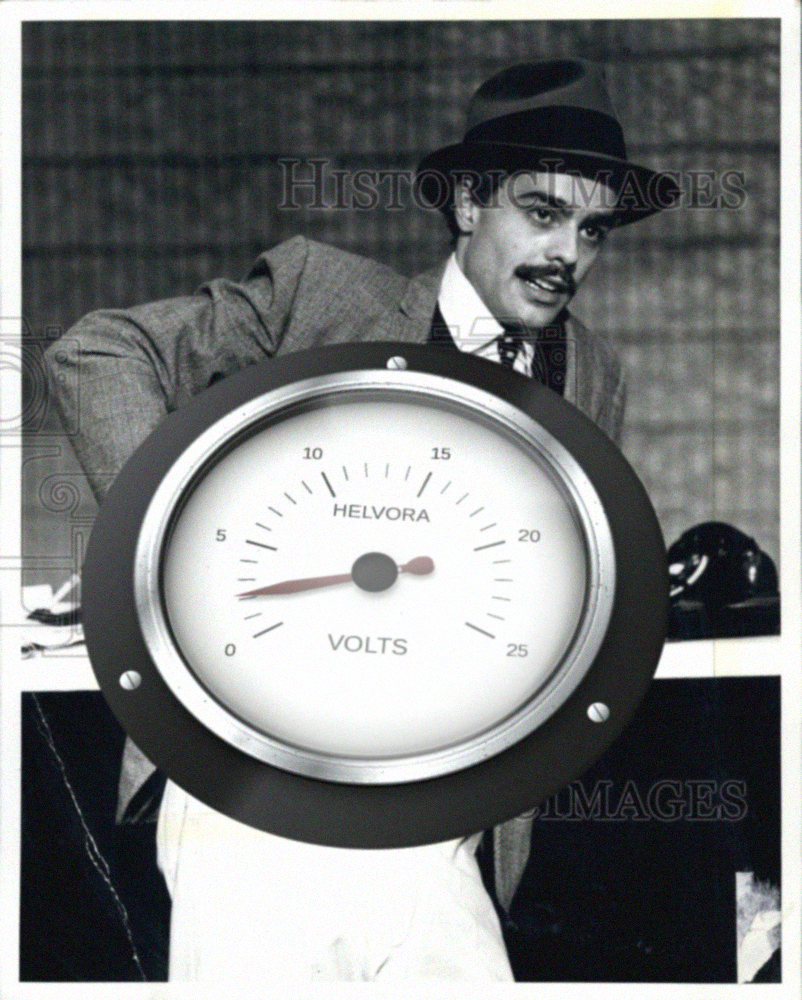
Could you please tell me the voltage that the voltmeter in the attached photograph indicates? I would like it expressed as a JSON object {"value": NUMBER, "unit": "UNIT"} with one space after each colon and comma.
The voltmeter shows {"value": 2, "unit": "V"}
